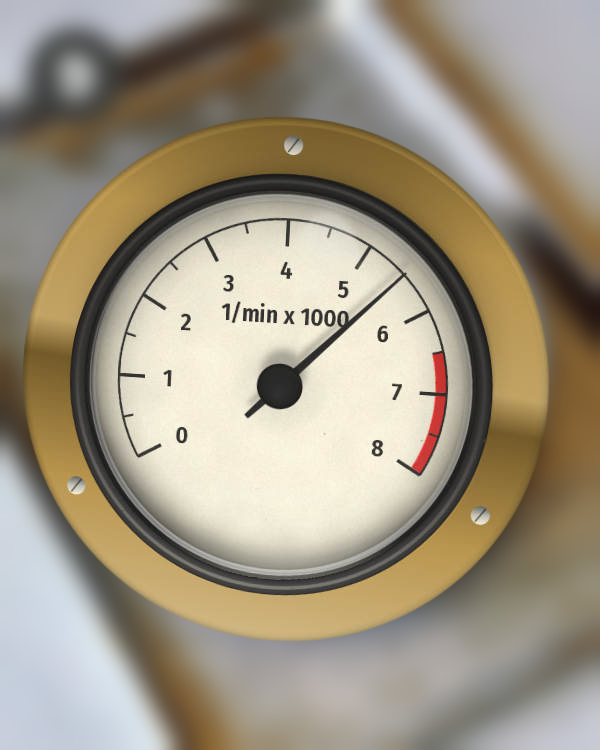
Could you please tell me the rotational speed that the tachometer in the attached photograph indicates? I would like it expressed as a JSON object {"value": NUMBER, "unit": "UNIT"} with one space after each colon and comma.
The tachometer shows {"value": 5500, "unit": "rpm"}
